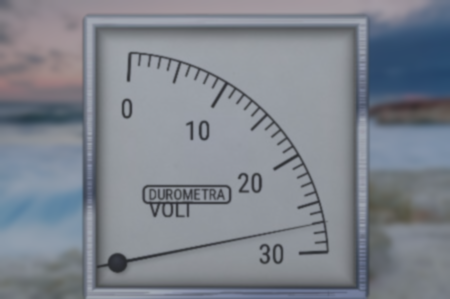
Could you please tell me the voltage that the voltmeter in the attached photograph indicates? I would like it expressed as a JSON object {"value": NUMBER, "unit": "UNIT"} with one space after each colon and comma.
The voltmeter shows {"value": 27, "unit": "V"}
